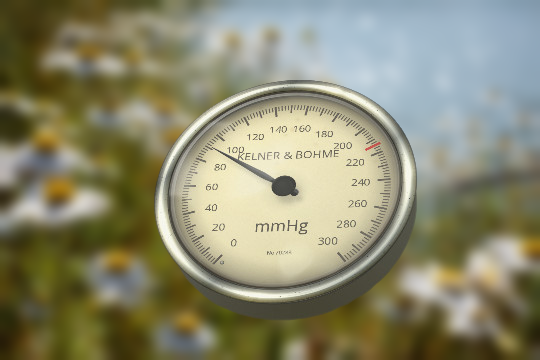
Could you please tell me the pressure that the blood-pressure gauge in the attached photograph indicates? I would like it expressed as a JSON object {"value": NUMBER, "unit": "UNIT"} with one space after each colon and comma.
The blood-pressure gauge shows {"value": 90, "unit": "mmHg"}
